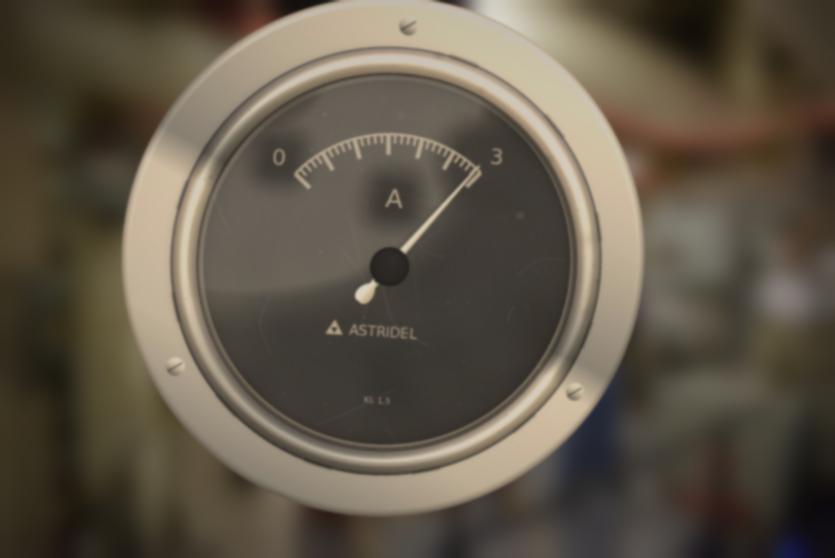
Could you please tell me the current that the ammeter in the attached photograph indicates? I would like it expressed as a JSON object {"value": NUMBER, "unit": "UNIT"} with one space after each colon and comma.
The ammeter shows {"value": 2.9, "unit": "A"}
